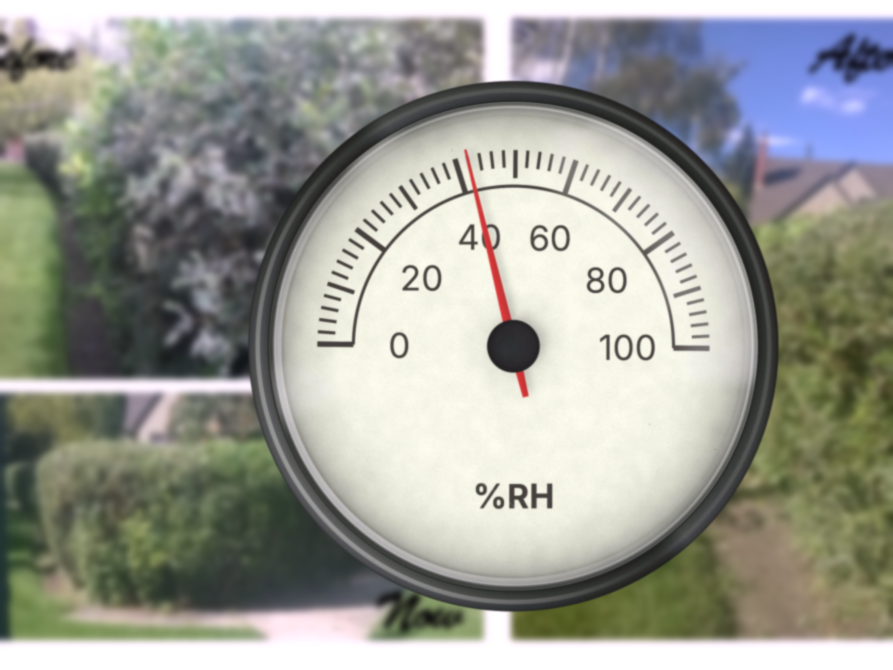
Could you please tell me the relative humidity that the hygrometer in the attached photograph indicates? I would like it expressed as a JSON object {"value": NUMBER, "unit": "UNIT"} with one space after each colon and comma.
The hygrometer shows {"value": 42, "unit": "%"}
